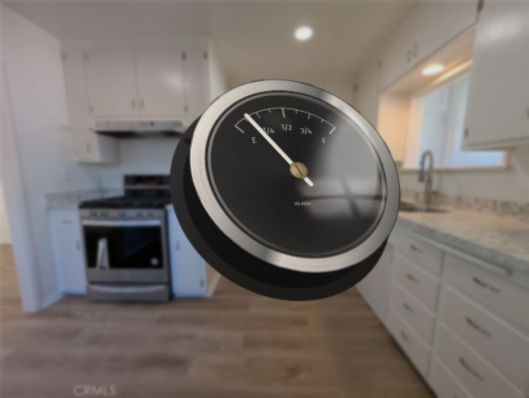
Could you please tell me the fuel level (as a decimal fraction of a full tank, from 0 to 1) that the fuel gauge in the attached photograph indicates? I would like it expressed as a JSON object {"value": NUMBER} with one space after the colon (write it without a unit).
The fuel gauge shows {"value": 0.125}
